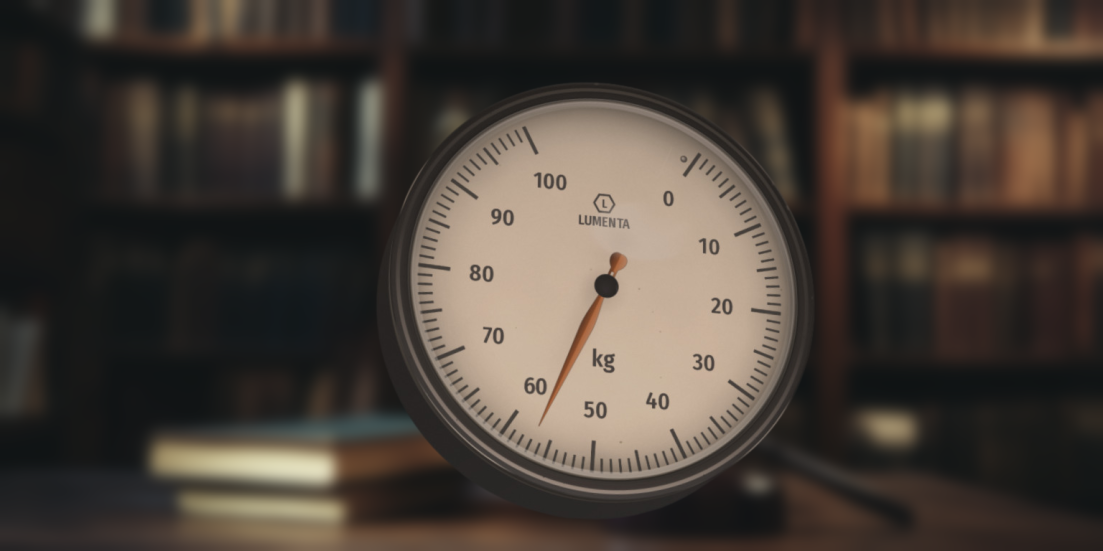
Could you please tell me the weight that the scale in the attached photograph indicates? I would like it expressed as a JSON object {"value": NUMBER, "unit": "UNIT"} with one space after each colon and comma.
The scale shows {"value": 57, "unit": "kg"}
